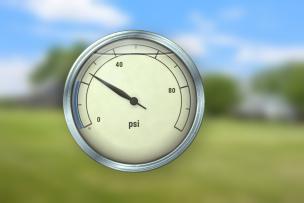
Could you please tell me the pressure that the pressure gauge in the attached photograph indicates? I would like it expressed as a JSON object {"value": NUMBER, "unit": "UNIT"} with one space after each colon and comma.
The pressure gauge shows {"value": 25, "unit": "psi"}
